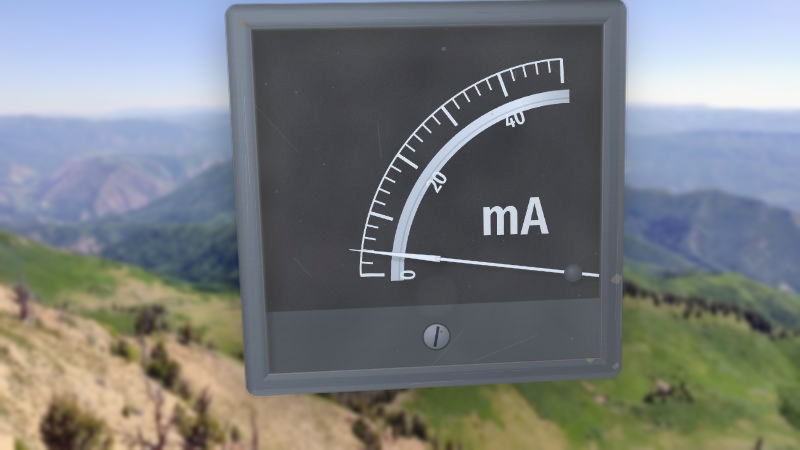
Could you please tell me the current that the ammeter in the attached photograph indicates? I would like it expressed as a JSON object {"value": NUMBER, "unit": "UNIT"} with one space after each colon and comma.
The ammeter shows {"value": 4, "unit": "mA"}
